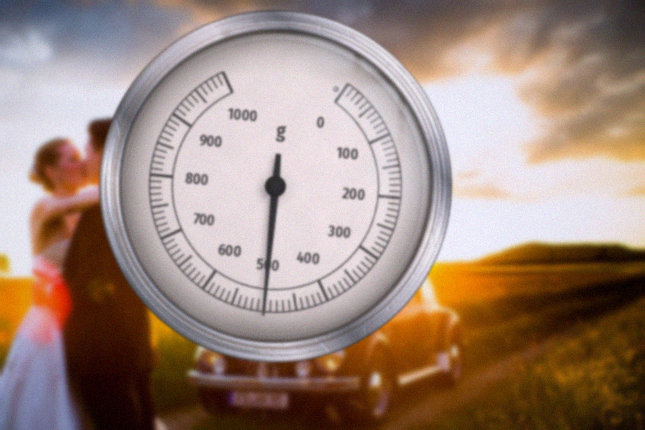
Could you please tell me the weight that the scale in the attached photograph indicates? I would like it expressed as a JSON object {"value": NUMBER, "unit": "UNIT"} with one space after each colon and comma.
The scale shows {"value": 500, "unit": "g"}
